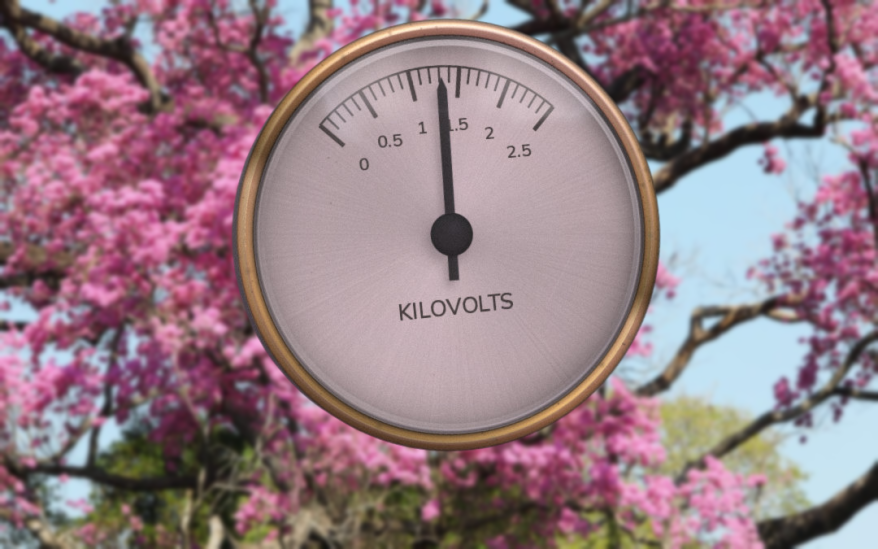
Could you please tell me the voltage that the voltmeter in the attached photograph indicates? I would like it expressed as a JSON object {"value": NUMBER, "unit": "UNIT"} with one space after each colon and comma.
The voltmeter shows {"value": 1.3, "unit": "kV"}
